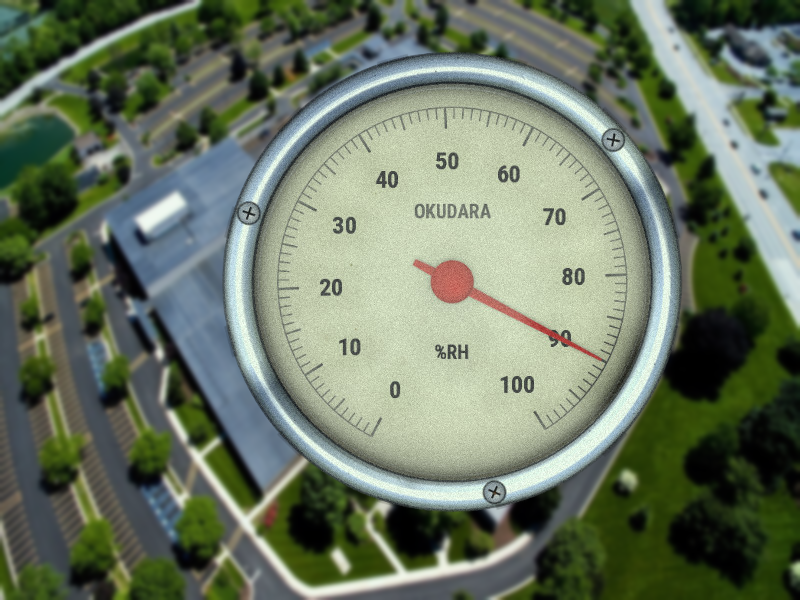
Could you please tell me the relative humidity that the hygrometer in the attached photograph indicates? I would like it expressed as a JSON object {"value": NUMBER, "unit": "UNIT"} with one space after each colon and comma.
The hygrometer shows {"value": 90, "unit": "%"}
